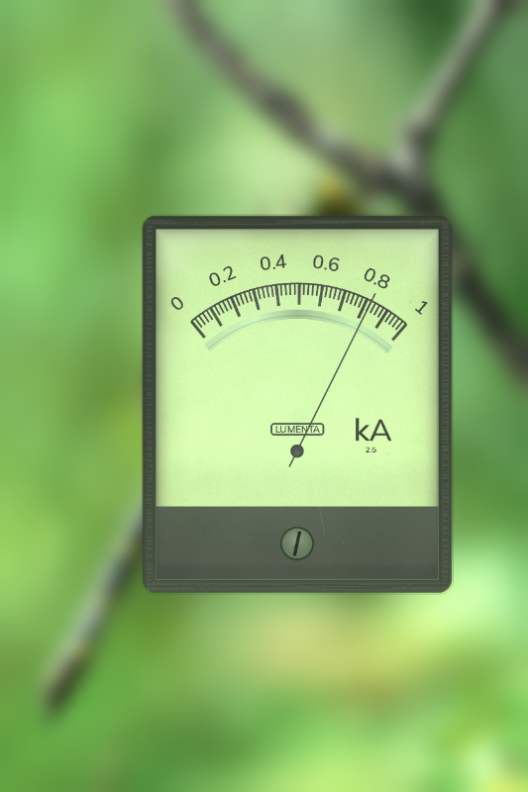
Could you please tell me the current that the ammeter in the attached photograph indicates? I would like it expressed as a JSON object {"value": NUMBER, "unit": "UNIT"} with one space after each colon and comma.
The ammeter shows {"value": 0.82, "unit": "kA"}
